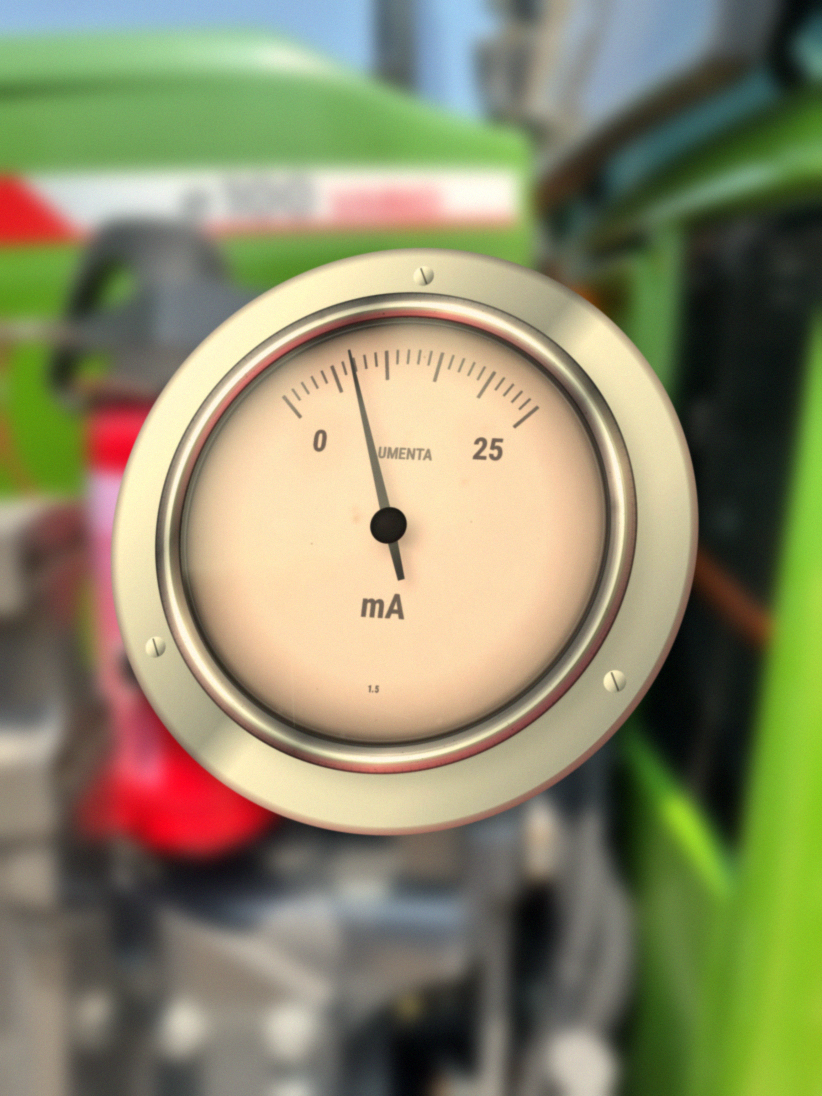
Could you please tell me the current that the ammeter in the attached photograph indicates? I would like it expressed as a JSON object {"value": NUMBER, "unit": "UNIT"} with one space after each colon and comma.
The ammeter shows {"value": 7, "unit": "mA"}
